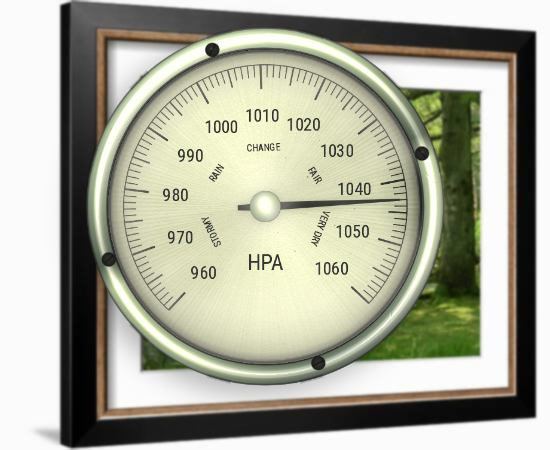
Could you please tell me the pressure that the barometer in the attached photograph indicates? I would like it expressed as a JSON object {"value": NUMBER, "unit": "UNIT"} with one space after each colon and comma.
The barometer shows {"value": 1043, "unit": "hPa"}
